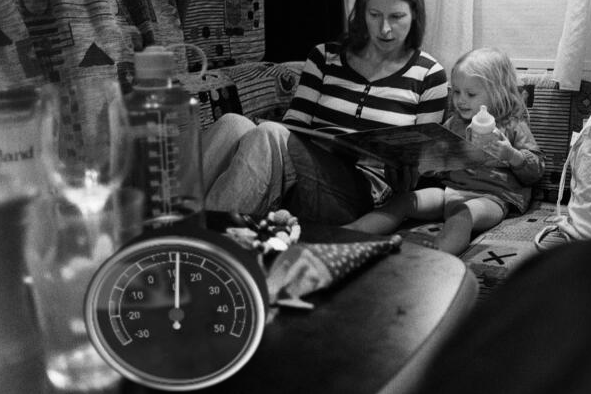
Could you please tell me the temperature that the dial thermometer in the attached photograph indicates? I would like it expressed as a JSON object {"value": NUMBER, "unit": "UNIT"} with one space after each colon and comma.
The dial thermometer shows {"value": 12.5, "unit": "°C"}
